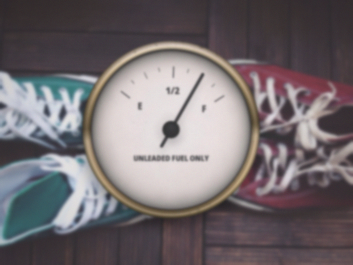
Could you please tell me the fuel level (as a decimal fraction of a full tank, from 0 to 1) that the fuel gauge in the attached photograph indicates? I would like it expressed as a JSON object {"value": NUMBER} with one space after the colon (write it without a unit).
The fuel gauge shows {"value": 0.75}
